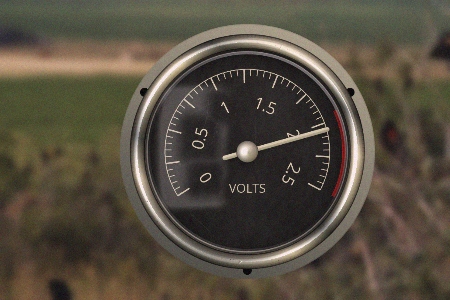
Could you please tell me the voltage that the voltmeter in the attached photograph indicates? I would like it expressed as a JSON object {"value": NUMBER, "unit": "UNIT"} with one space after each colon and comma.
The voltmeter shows {"value": 2.05, "unit": "V"}
